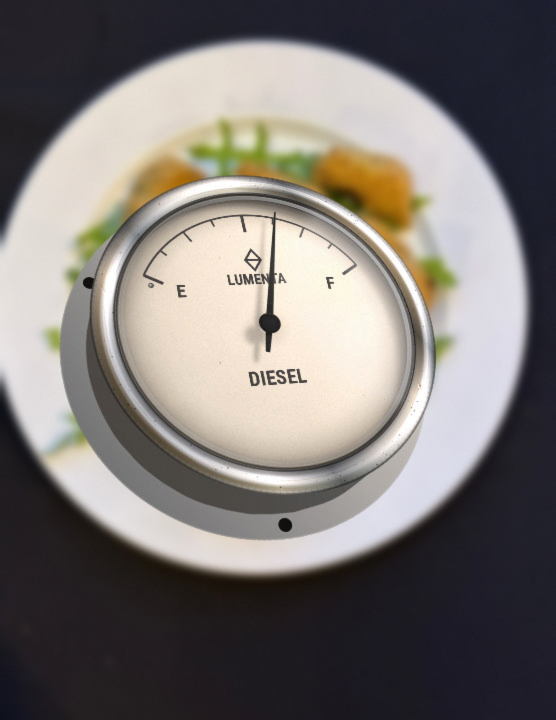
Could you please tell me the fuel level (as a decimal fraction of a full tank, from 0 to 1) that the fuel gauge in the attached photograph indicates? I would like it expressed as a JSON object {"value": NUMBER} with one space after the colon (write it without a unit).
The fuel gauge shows {"value": 0.625}
